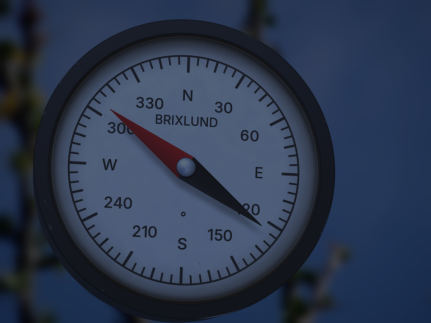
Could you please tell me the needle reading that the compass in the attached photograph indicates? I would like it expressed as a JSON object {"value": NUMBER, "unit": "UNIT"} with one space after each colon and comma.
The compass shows {"value": 305, "unit": "°"}
